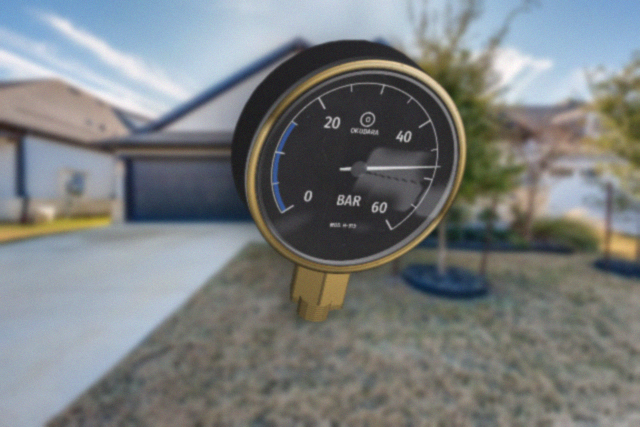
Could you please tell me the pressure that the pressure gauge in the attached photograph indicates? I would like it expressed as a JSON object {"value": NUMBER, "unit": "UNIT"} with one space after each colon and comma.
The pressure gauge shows {"value": 47.5, "unit": "bar"}
